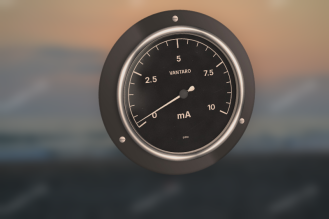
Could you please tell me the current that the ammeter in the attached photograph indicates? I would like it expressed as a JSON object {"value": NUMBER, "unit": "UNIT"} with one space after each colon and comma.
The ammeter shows {"value": 0.25, "unit": "mA"}
